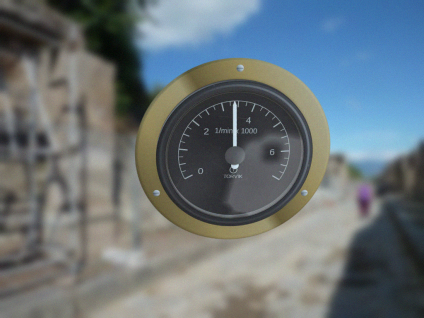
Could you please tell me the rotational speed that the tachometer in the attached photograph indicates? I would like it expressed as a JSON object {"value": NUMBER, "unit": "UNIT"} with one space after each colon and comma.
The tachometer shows {"value": 3375, "unit": "rpm"}
